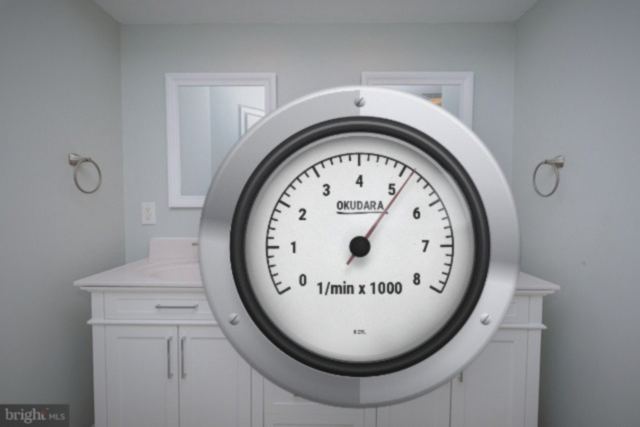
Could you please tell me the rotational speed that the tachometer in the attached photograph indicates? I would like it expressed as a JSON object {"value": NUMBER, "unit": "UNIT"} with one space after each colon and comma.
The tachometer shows {"value": 5200, "unit": "rpm"}
